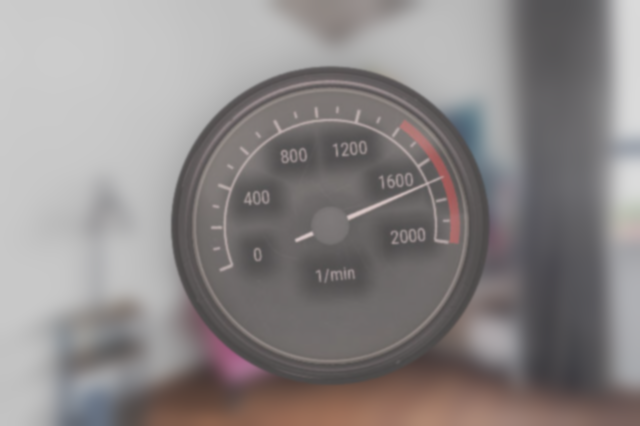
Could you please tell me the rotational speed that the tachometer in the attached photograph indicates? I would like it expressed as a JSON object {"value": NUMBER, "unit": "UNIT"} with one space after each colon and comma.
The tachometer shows {"value": 1700, "unit": "rpm"}
